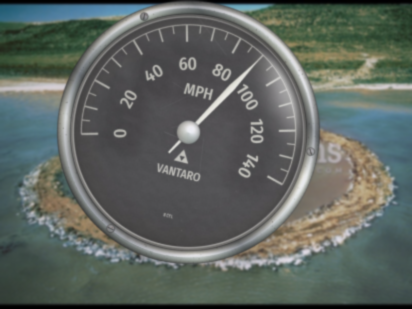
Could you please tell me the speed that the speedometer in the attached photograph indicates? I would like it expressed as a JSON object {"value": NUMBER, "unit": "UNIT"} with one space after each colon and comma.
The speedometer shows {"value": 90, "unit": "mph"}
